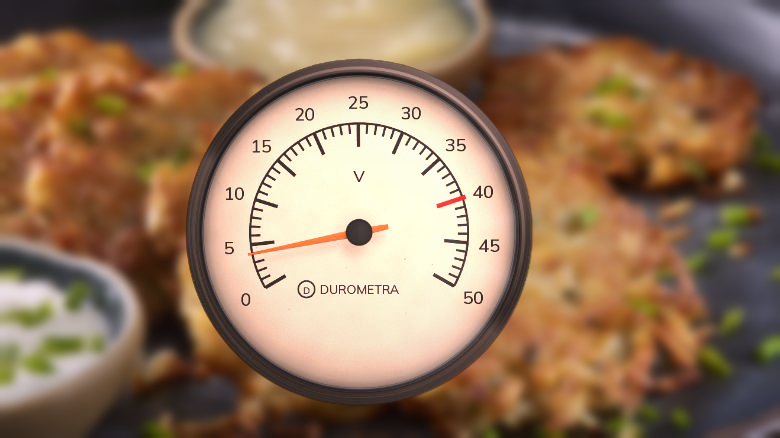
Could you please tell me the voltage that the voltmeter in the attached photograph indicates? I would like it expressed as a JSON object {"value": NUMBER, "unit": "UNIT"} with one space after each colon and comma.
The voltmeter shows {"value": 4, "unit": "V"}
